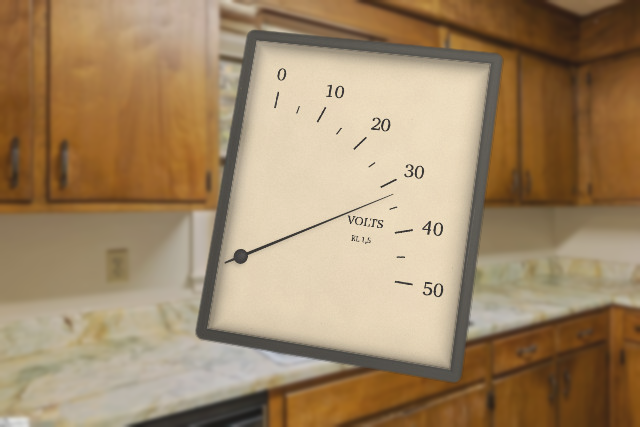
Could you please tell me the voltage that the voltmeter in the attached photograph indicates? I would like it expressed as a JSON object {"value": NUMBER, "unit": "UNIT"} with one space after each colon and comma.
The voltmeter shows {"value": 32.5, "unit": "V"}
